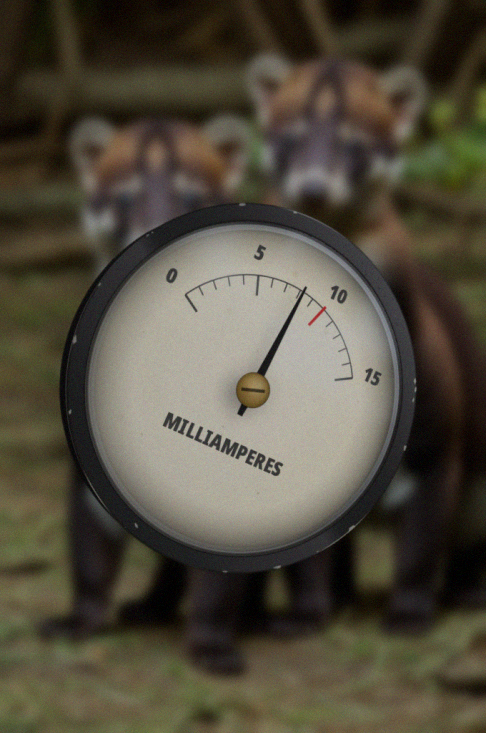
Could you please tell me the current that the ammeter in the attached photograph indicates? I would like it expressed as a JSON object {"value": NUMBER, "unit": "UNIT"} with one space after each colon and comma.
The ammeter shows {"value": 8, "unit": "mA"}
